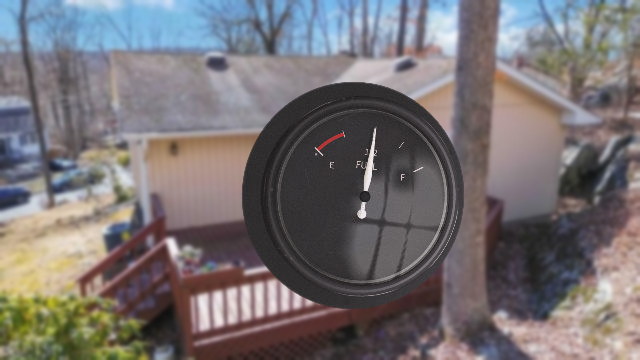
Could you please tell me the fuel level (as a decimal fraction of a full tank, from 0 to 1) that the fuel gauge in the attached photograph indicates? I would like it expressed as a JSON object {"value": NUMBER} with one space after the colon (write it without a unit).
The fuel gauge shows {"value": 0.5}
